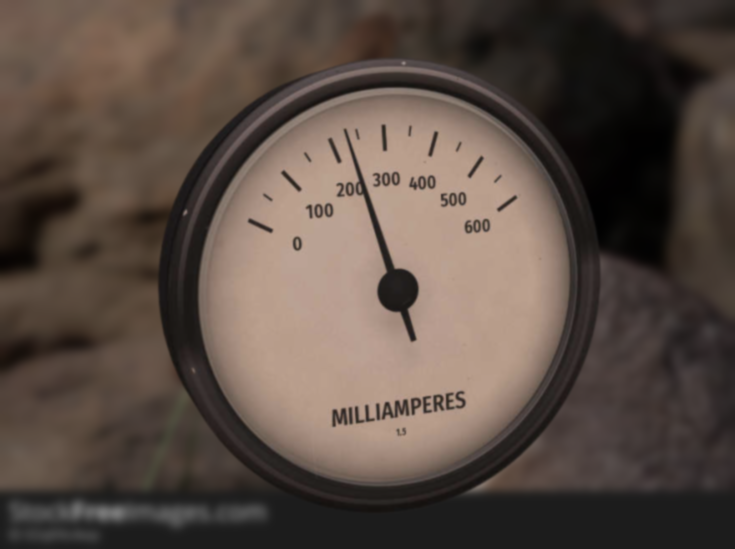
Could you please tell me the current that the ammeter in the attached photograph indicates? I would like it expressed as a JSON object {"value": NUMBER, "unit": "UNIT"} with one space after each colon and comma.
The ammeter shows {"value": 225, "unit": "mA"}
